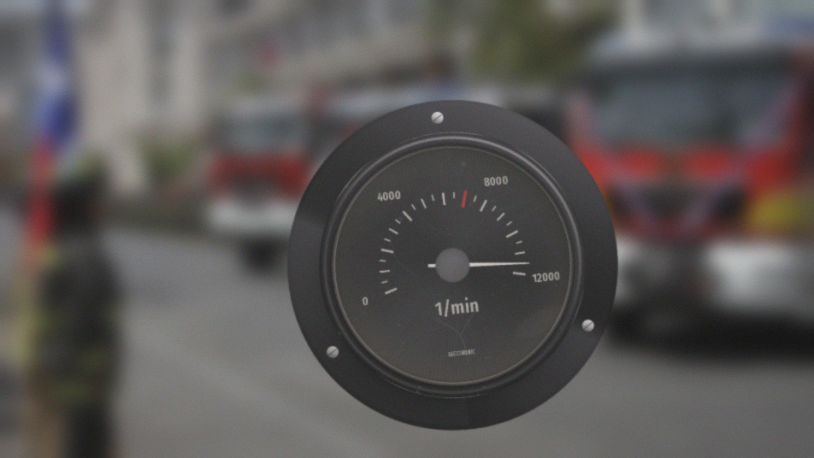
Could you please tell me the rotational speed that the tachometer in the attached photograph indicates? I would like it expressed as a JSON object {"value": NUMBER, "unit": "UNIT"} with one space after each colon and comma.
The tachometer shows {"value": 11500, "unit": "rpm"}
